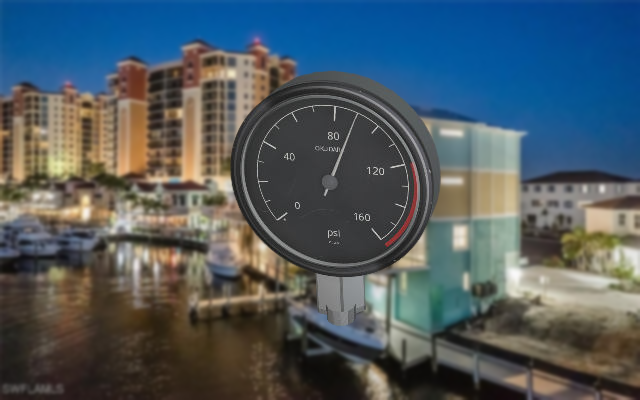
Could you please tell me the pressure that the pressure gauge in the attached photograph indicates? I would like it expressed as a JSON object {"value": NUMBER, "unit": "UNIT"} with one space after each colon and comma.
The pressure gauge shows {"value": 90, "unit": "psi"}
